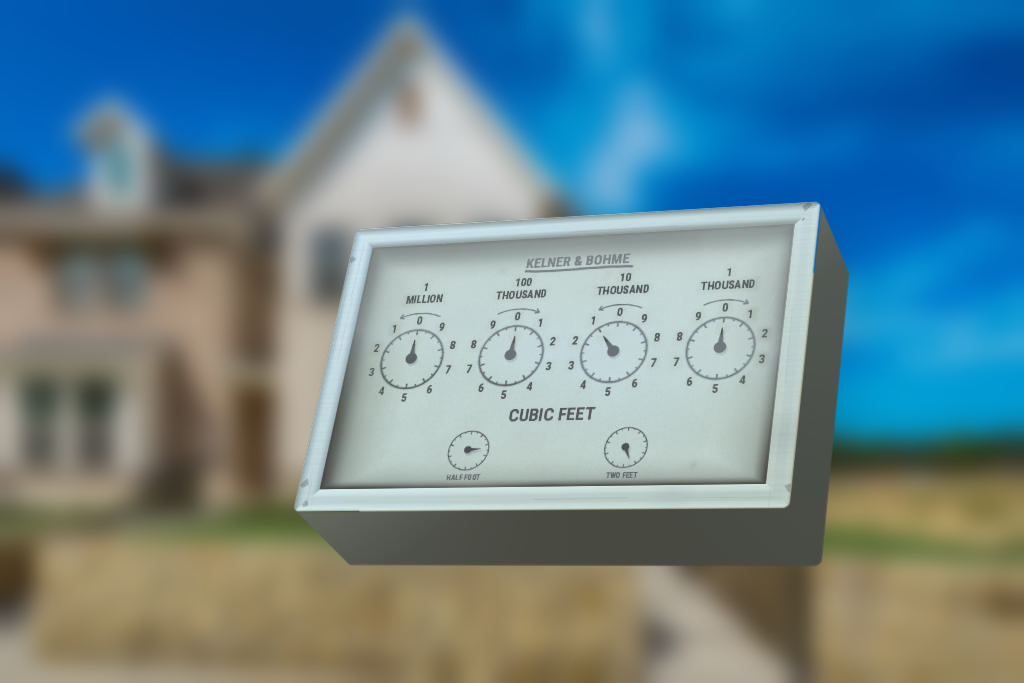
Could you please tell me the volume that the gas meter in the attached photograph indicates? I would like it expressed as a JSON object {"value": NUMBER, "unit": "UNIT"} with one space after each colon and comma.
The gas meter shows {"value": 1000, "unit": "ft³"}
